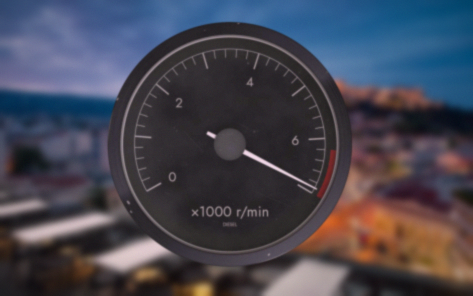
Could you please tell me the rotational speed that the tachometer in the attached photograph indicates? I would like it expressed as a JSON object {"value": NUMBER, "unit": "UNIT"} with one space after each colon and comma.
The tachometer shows {"value": 6900, "unit": "rpm"}
